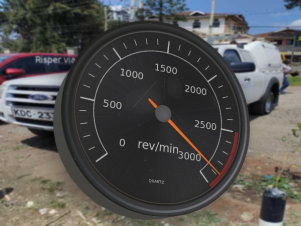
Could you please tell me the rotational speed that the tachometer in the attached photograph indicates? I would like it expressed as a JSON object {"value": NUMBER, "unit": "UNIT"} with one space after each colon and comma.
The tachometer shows {"value": 2900, "unit": "rpm"}
